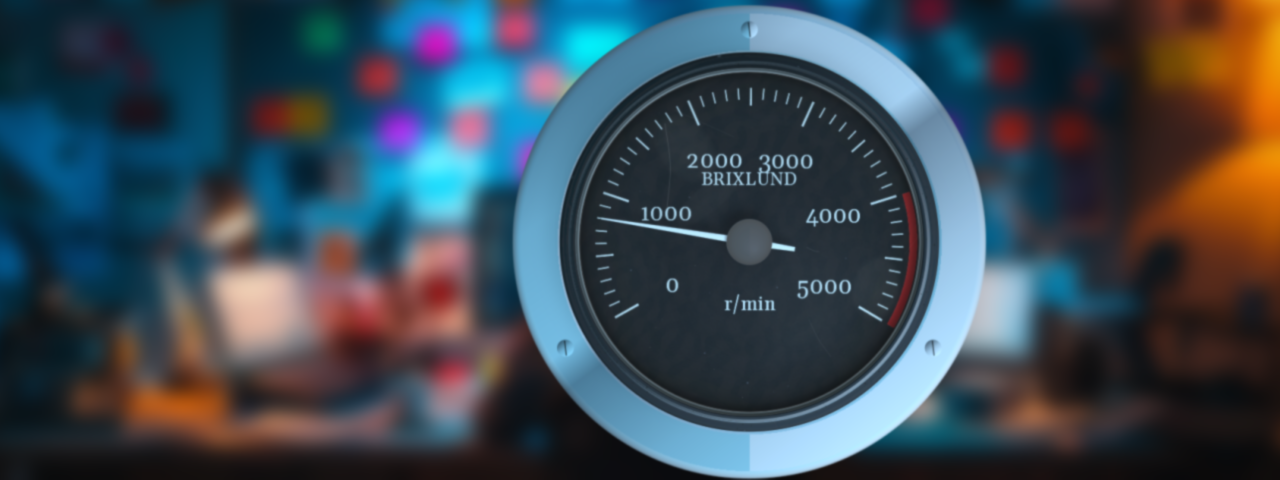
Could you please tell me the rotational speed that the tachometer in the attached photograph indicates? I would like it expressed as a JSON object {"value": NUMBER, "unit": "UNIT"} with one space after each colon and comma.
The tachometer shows {"value": 800, "unit": "rpm"}
